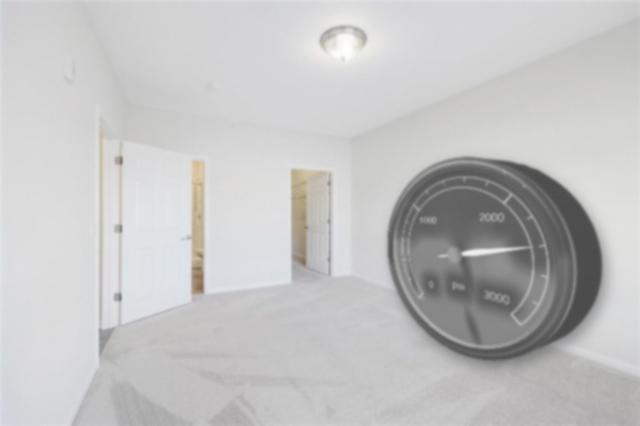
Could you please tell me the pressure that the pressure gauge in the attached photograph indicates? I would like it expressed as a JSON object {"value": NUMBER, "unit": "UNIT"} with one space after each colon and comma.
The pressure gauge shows {"value": 2400, "unit": "psi"}
